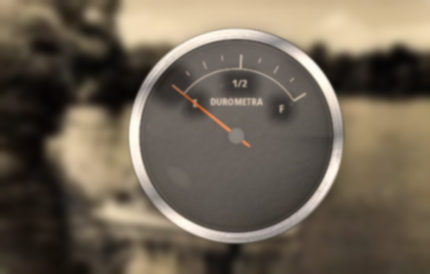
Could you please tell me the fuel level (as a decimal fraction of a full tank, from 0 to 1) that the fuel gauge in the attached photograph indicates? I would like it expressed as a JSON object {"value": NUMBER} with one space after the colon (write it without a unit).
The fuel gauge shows {"value": 0}
